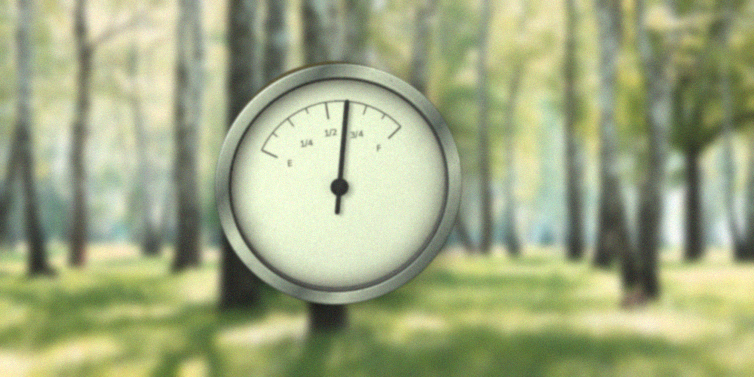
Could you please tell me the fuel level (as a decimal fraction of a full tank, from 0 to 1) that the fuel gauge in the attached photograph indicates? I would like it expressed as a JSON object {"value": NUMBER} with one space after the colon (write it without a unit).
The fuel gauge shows {"value": 0.625}
